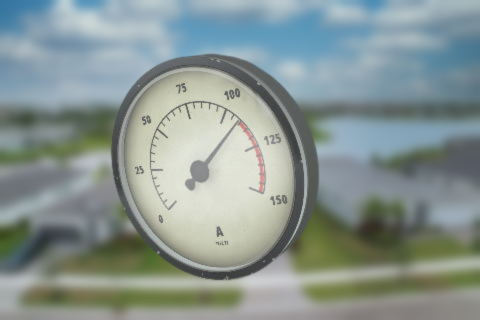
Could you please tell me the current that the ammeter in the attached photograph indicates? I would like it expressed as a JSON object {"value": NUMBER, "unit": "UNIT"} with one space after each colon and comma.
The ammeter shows {"value": 110, "unit": "A"}
